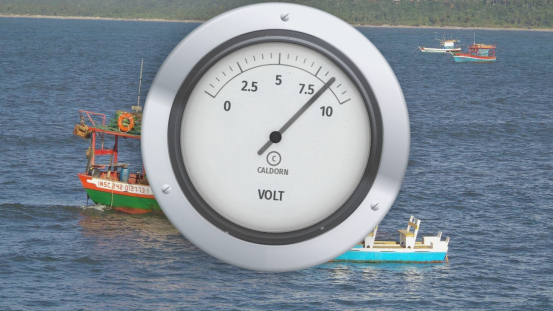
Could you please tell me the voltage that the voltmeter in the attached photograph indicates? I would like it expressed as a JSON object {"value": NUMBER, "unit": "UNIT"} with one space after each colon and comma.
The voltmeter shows {"value": 8.5, "unit": "V"}
